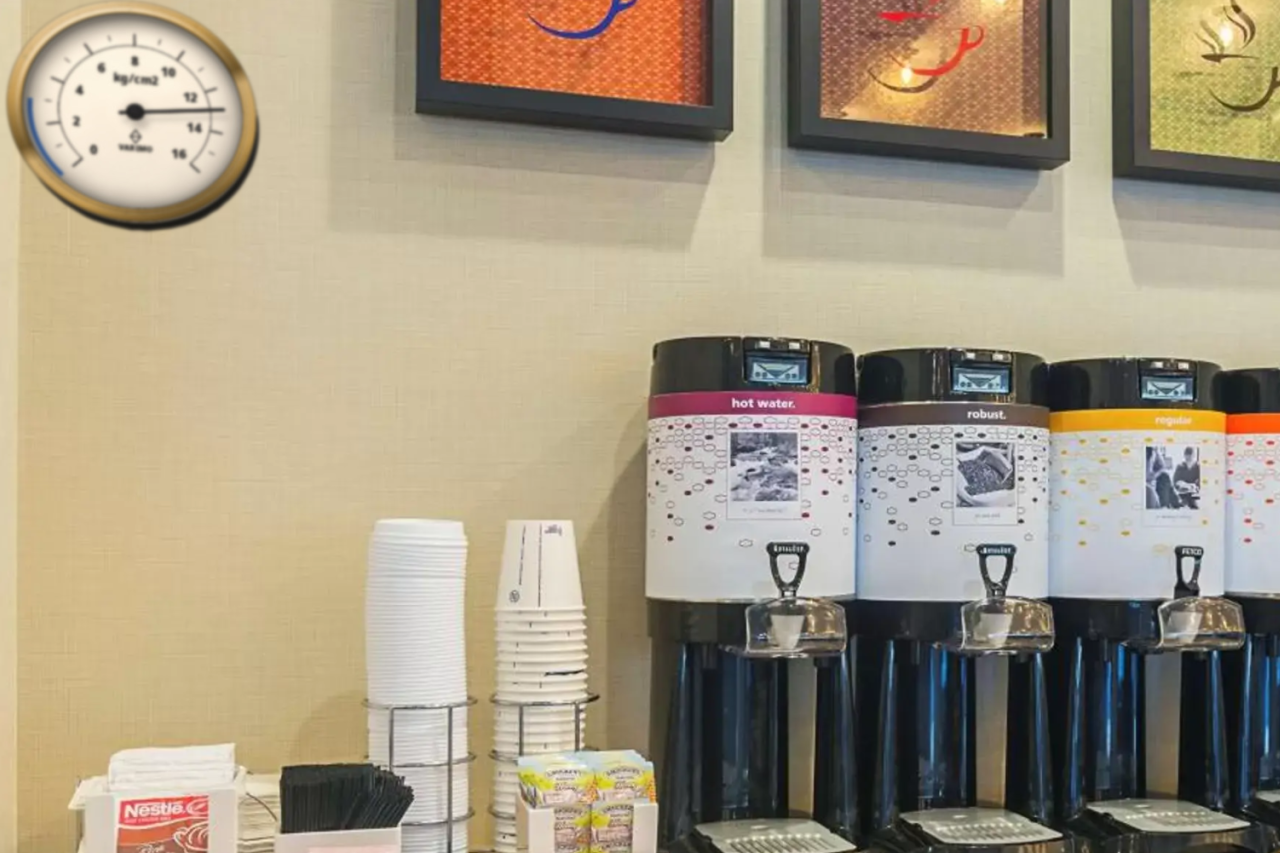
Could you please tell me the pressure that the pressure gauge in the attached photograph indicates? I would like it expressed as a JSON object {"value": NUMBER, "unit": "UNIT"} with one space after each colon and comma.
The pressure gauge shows {"value": 13, "unit": "kg/cm²"}
